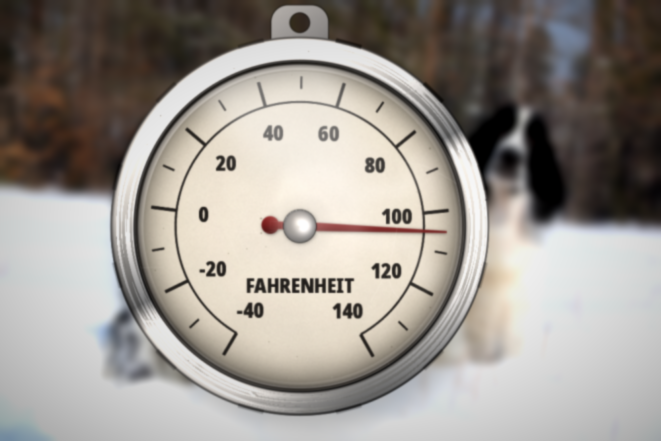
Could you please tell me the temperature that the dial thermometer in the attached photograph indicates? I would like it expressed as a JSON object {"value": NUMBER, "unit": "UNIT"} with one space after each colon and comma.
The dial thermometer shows {"value": 105, "unit": "°F"}
